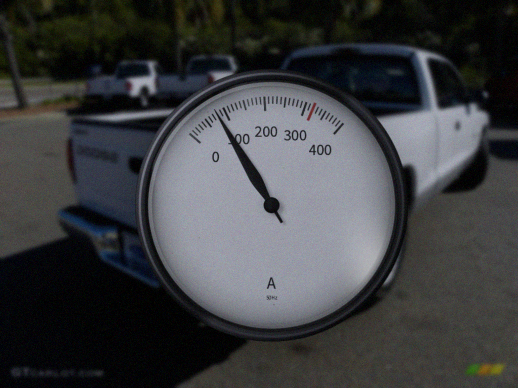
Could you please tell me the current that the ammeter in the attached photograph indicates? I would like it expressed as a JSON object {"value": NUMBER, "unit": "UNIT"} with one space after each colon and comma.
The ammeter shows {"value": 80, "unit": "A"}
